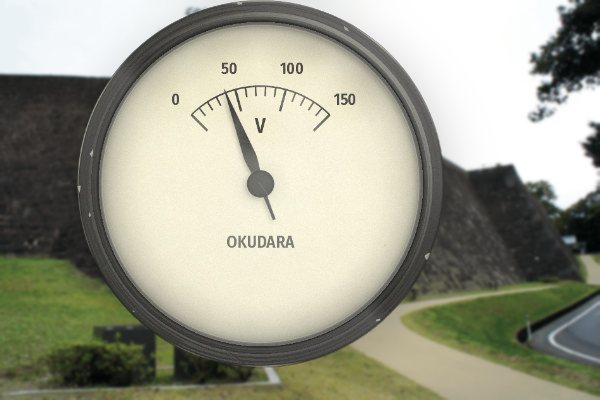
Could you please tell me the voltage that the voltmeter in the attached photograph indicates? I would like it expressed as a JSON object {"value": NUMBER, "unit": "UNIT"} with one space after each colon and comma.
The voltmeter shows {"value": 40, "unit": "V"}
